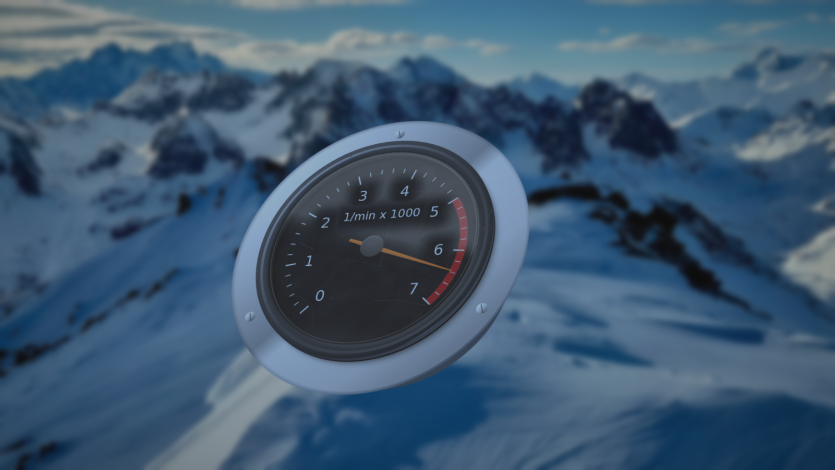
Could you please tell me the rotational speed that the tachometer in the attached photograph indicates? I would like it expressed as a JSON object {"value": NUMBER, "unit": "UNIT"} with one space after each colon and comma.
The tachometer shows {"value": 6400, "unit": "rpm"}
